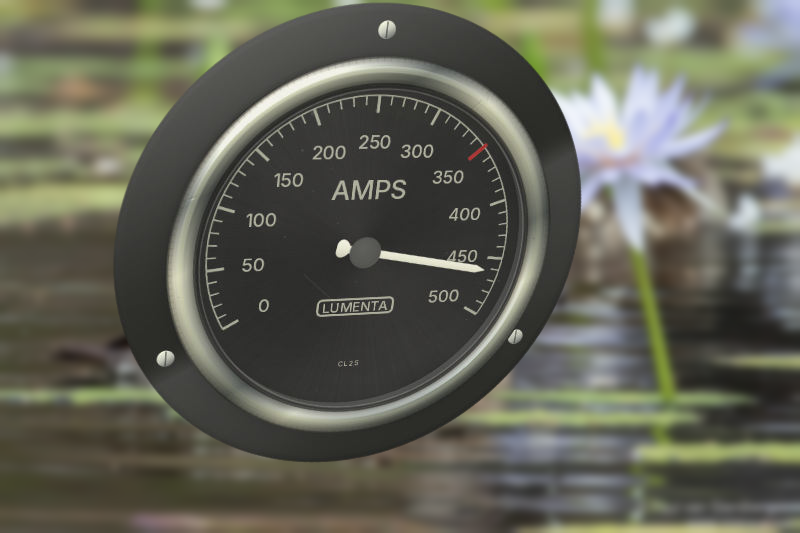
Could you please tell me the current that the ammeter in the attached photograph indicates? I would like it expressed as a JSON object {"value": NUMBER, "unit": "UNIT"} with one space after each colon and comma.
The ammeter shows {"value": 460, "unit": "A"}
